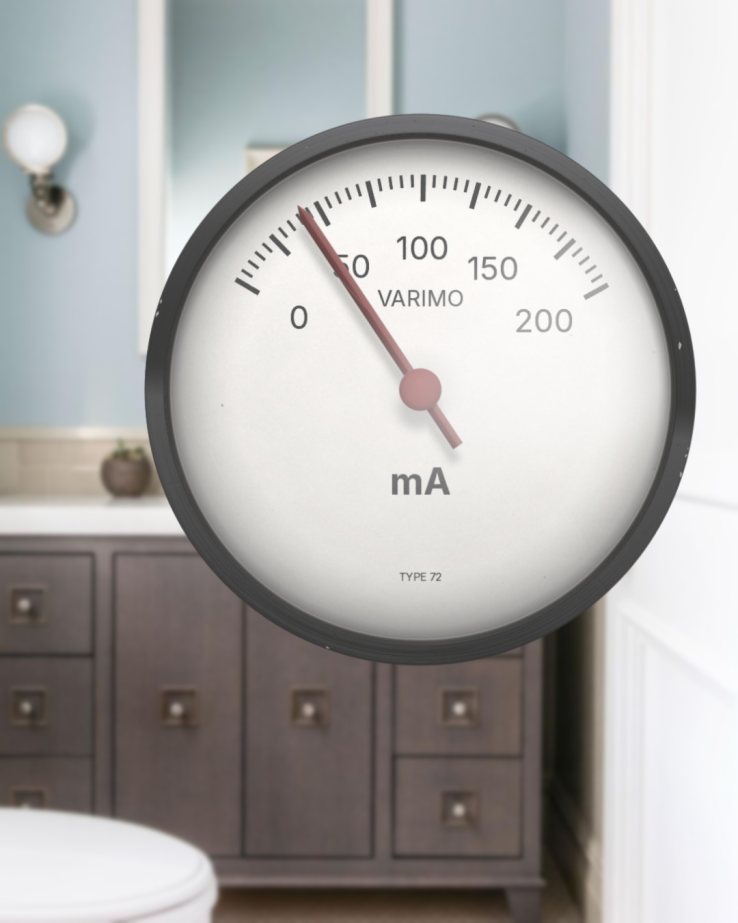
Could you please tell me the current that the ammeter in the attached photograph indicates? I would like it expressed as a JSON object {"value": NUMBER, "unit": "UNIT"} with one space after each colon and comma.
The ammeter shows {"value": 42.5, "unit": "mA"}
